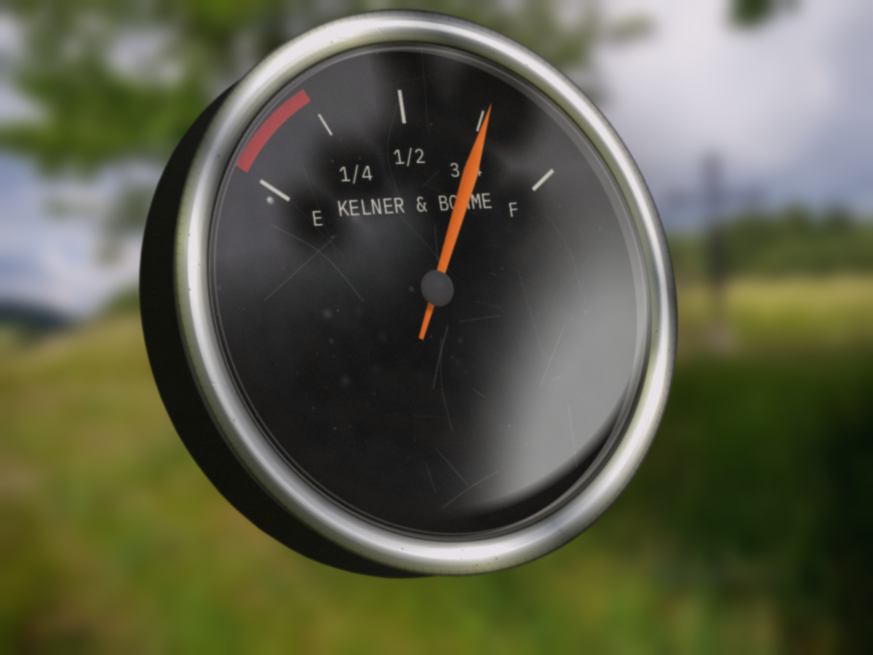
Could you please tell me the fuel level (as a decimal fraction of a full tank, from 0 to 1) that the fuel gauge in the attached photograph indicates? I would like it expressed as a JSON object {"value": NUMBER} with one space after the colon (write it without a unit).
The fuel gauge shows {"value": 0.75}
